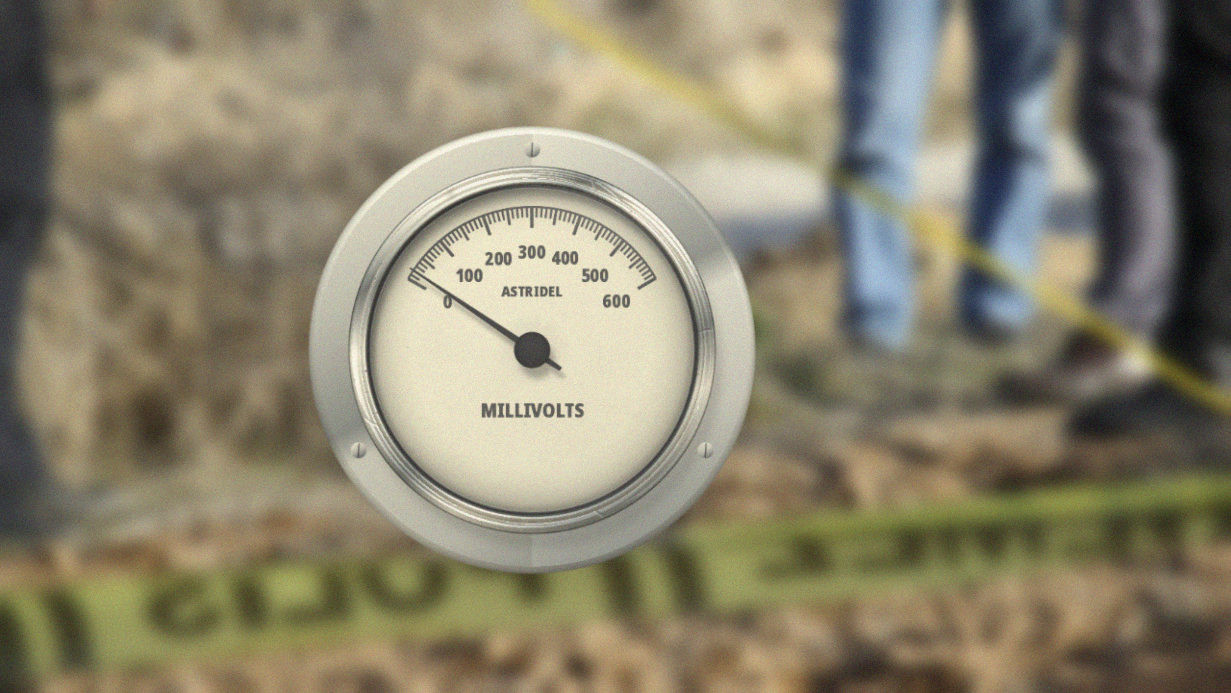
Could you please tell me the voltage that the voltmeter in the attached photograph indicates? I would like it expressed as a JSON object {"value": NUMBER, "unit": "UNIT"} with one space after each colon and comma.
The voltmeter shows {"value": 20, "unit": "mV"}
